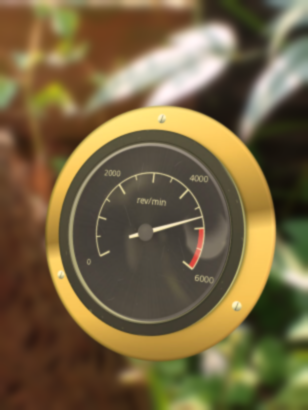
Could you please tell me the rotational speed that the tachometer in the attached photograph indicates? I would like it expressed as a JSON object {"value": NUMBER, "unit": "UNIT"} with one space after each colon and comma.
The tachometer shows {"value": 4750, "unit": "rpm"}
